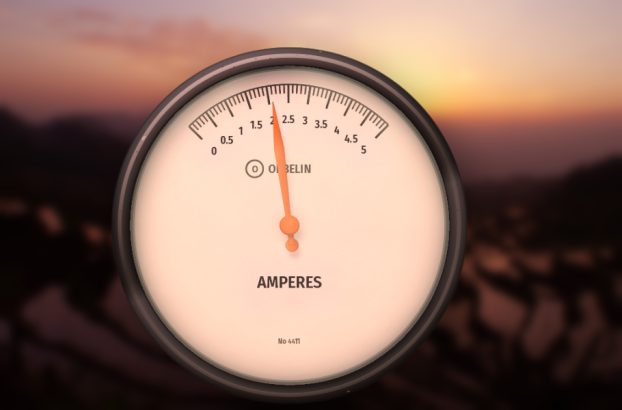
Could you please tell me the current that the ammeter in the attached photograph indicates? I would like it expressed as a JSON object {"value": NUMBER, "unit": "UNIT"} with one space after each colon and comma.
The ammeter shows {"value": 2.1, "unit": "A"}
